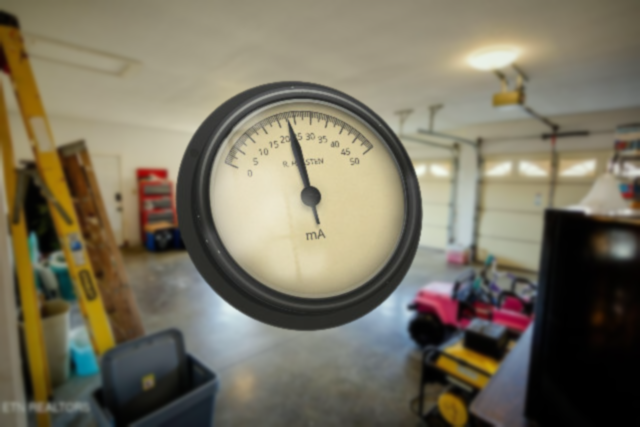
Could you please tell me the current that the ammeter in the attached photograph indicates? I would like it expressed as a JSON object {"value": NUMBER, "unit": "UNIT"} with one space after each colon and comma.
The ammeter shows {"value": 22.5, "unit": "mA"}
